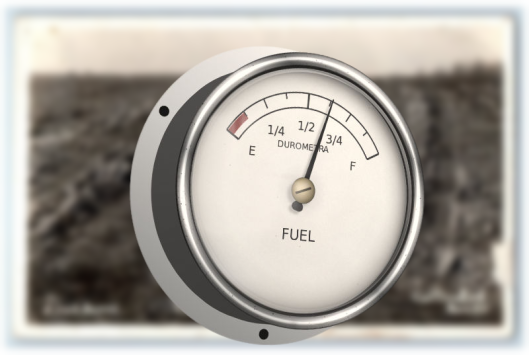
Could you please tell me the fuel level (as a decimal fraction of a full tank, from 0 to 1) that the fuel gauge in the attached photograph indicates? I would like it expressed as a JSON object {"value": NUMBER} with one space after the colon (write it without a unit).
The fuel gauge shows {"value": 0.625}
